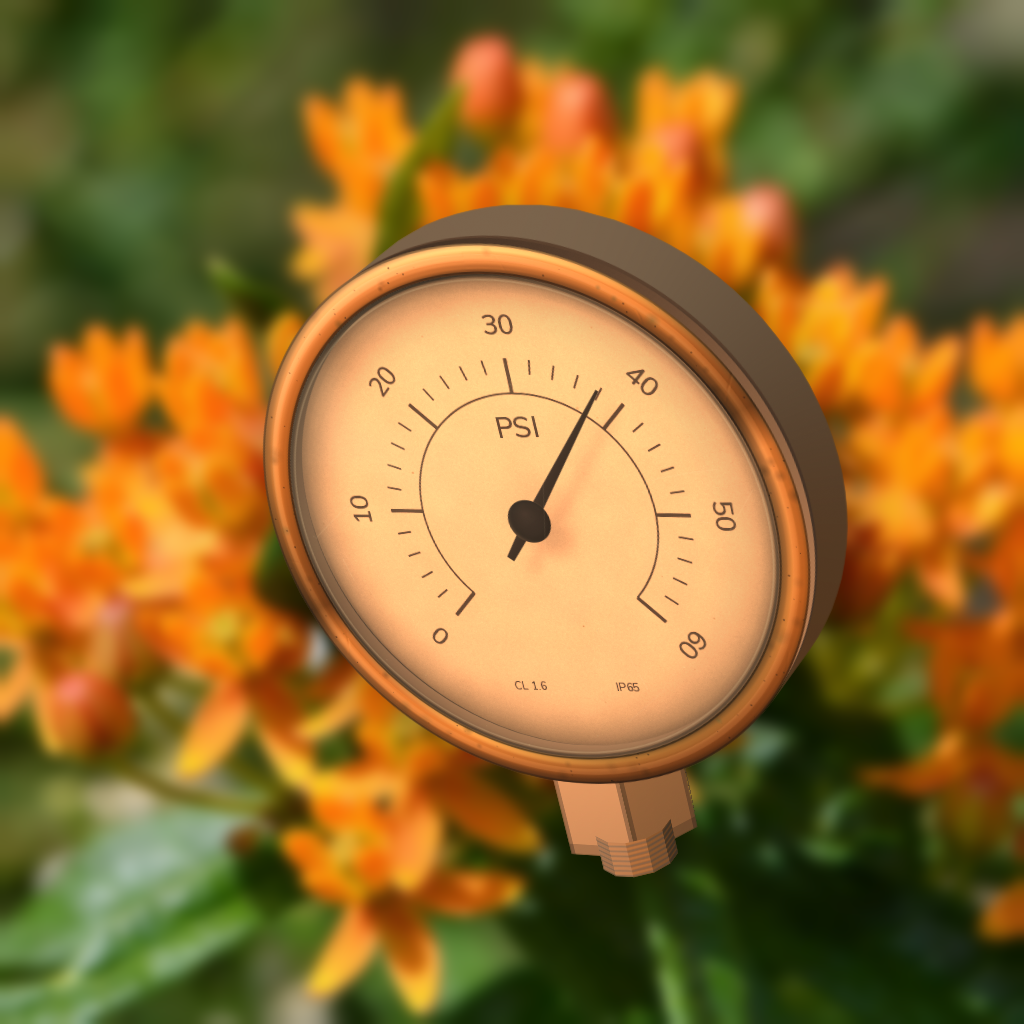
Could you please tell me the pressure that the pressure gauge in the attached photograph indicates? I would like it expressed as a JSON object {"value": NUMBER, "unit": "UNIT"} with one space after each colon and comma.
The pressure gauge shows {"value": 38, "unit": "psi"}
